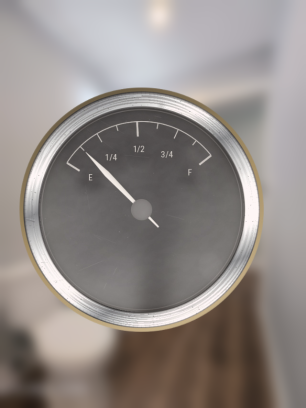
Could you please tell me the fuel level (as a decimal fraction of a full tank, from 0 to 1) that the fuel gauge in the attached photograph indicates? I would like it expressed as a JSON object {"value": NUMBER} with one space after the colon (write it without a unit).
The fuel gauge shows {"value": 0.125}
